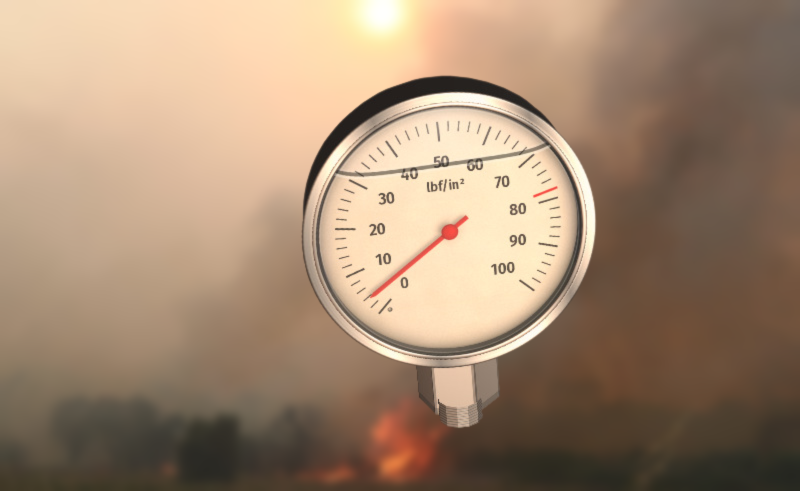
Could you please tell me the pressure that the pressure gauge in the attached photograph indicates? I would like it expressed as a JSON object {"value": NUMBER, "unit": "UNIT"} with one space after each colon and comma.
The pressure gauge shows {"value": 4, "unit": "psi"}
